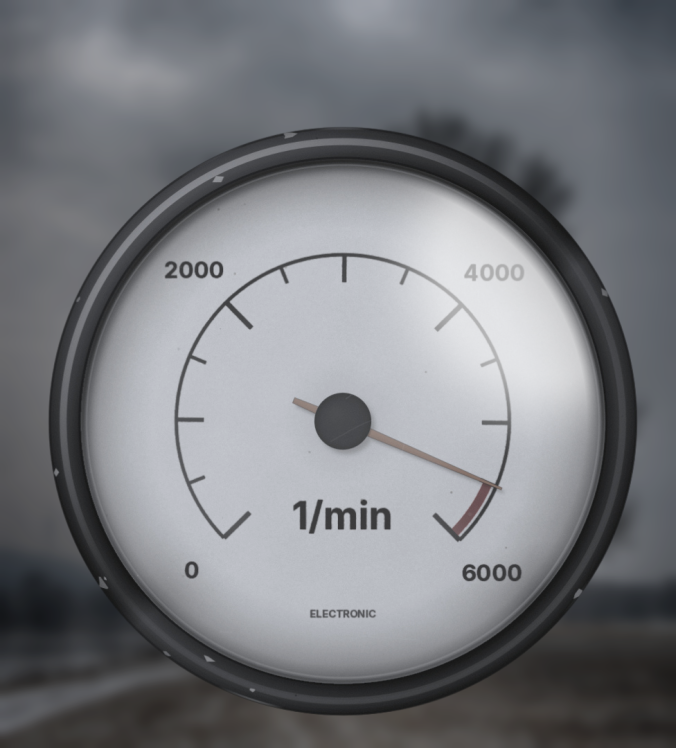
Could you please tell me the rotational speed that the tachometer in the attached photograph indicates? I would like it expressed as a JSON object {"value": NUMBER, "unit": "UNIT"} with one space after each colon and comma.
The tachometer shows {"value": 5500, "unit": "rpm"}
